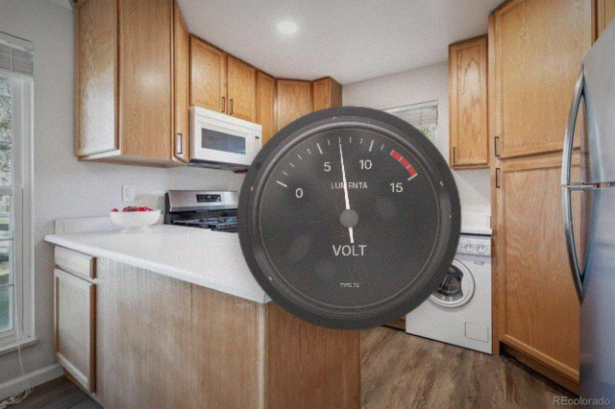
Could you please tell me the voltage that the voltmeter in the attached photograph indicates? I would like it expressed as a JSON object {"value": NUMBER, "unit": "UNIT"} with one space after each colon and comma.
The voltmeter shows {"value": 7, "unit": "V"}
